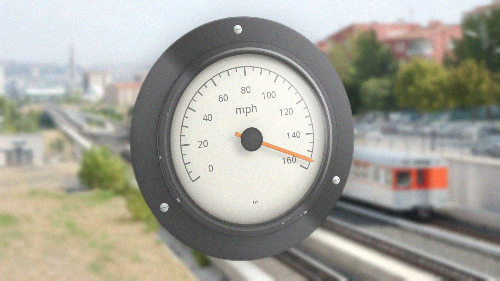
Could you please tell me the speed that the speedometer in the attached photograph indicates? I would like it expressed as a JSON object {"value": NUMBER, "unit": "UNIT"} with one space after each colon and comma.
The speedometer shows {"value": 155, "unit": "mph"}
